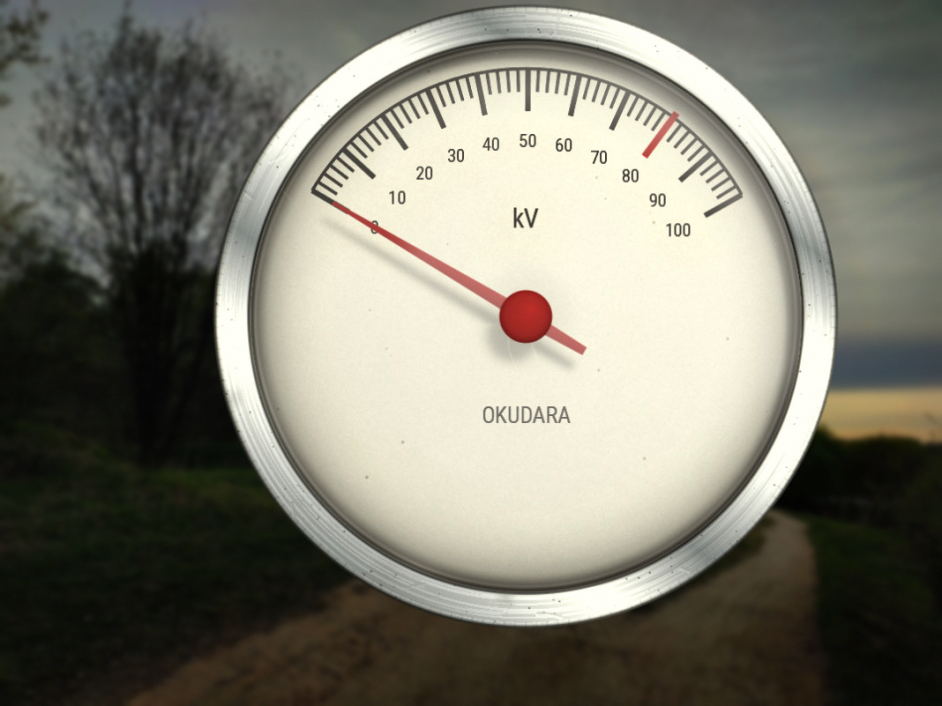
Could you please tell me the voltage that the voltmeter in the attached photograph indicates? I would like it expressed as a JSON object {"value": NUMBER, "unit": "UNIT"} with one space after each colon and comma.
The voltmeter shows {"value": 0, "unit": "kV"}
